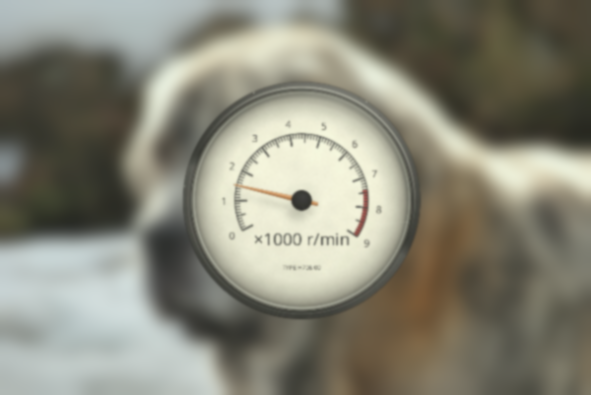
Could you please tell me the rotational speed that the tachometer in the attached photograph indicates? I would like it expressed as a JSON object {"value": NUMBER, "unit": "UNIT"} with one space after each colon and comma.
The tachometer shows {"value": 1500, "unit": "rpm"}
